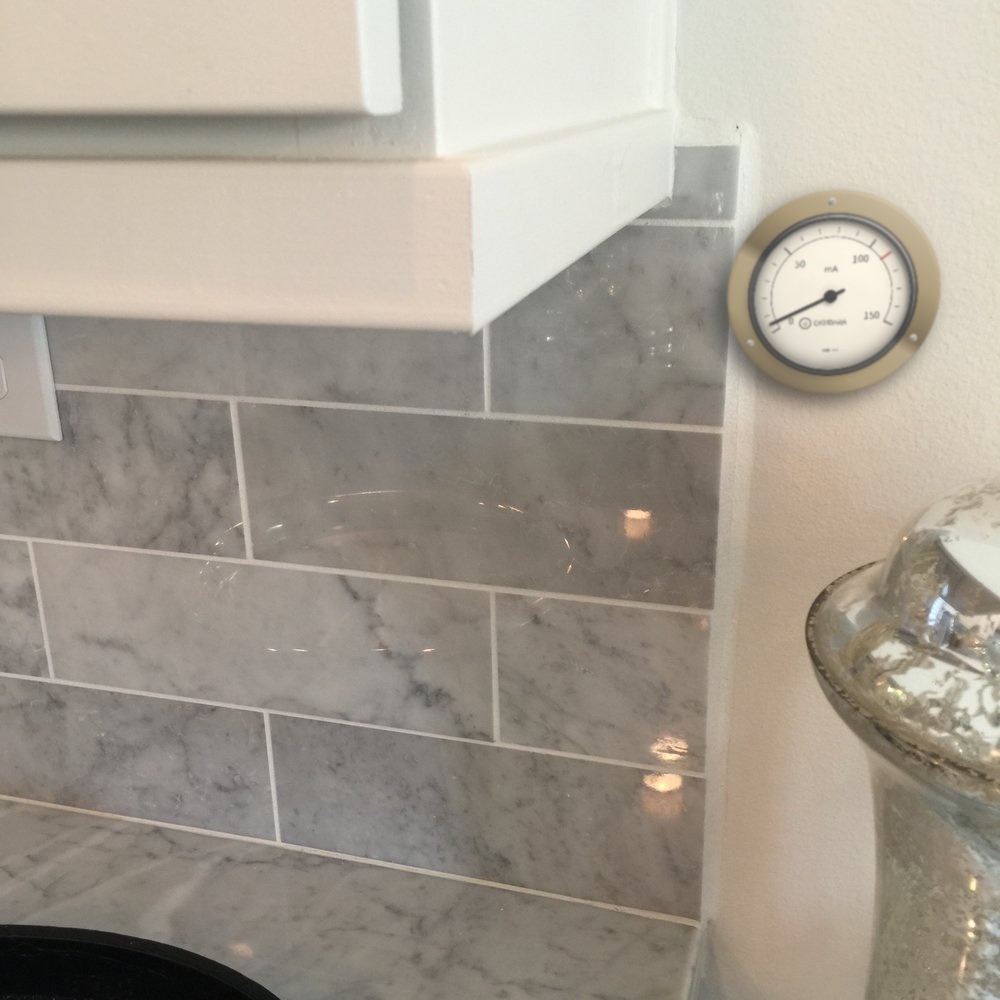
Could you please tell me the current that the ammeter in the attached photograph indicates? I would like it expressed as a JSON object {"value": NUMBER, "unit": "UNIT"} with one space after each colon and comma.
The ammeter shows {"value": 5, "unit": "mA"}
